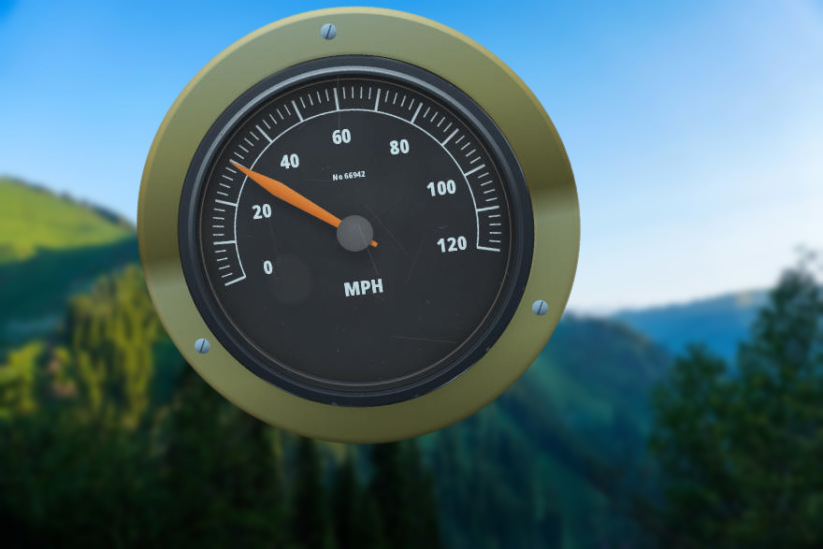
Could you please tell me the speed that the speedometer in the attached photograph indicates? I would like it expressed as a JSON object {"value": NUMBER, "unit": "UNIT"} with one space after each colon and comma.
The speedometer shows {"value": 30, "unit": "mph"}
